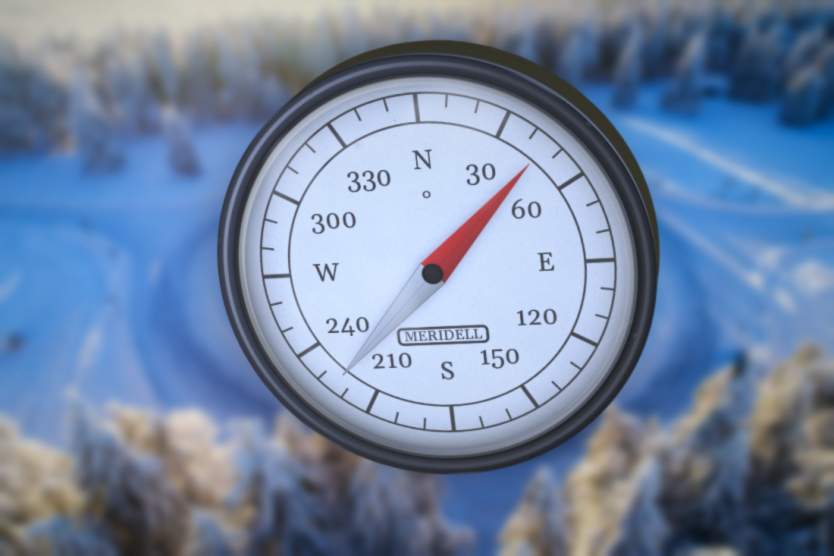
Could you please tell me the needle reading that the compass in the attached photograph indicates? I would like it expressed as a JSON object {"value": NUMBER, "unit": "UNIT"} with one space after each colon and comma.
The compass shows {"value": 45, "unit": "°"}
